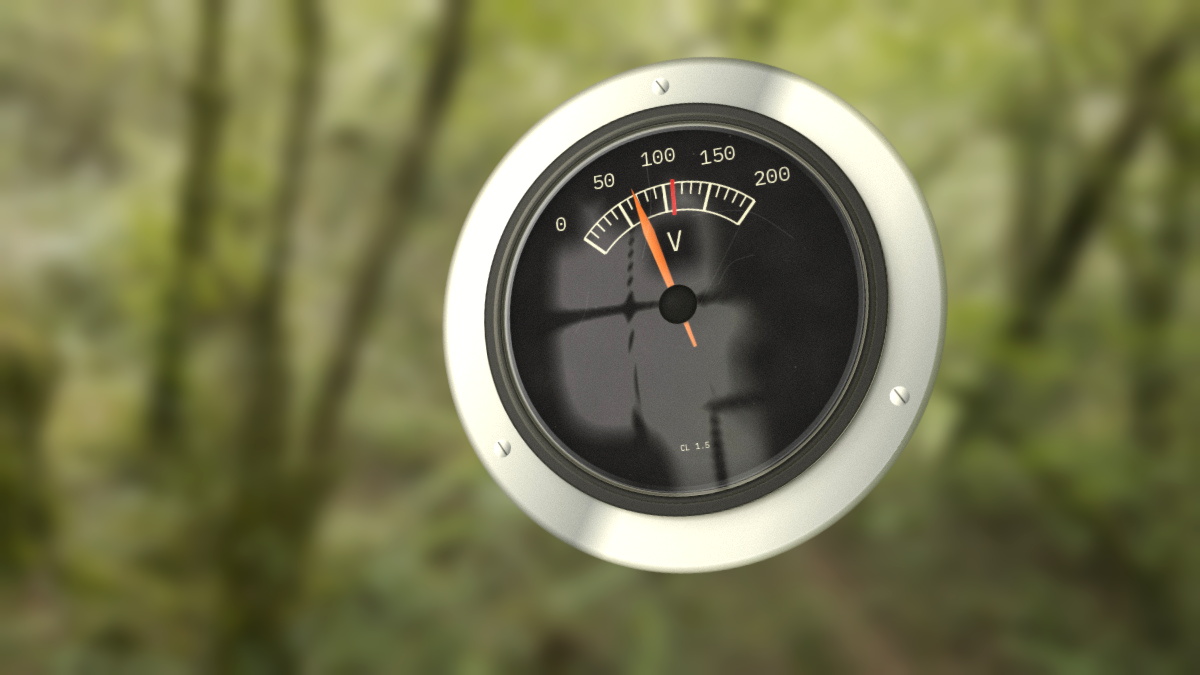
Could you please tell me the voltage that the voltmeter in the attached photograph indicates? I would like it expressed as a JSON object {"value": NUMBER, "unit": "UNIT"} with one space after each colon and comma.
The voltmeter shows {"value": 70, "unit": "V"}
